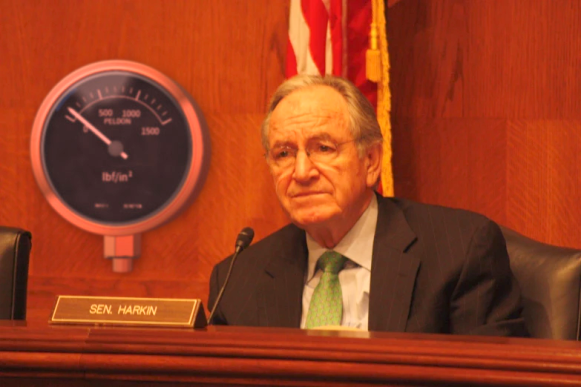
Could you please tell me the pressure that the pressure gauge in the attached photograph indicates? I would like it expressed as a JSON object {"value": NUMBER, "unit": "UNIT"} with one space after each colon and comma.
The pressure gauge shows {"value": 100, "unit": "psi"}
